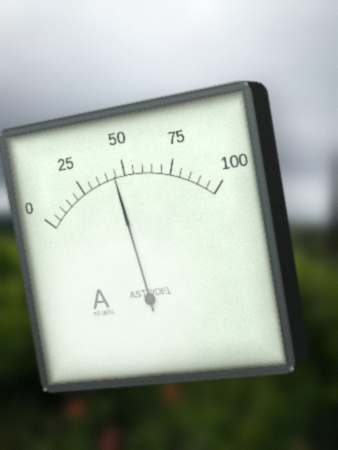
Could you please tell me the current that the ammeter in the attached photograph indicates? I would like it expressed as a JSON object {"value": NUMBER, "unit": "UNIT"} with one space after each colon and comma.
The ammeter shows {"value": 45, "unit": "A"}
